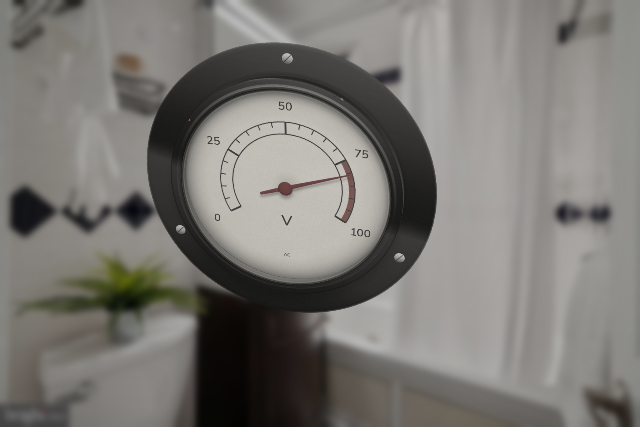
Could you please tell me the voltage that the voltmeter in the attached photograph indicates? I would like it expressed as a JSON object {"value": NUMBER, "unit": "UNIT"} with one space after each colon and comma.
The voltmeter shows {"value": 80, "unit": "V"}
